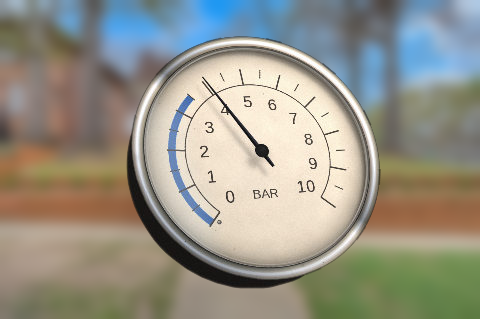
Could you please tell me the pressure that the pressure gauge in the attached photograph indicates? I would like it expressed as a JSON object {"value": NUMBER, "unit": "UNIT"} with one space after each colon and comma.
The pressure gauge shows {"value": 4, "unit": "bar"}
